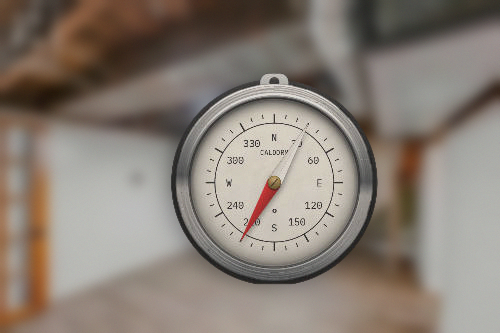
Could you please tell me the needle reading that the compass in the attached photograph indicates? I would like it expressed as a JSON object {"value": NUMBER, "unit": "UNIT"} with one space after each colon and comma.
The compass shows {"value": 210, "unit": "°"}
